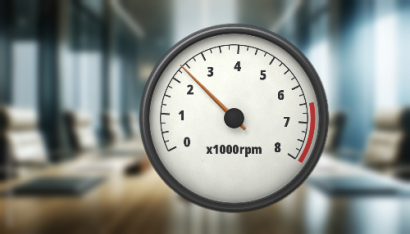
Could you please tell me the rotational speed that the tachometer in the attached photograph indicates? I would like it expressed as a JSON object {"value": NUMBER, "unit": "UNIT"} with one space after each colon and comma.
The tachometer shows {"value": 2375, "unit": "rpm"}
